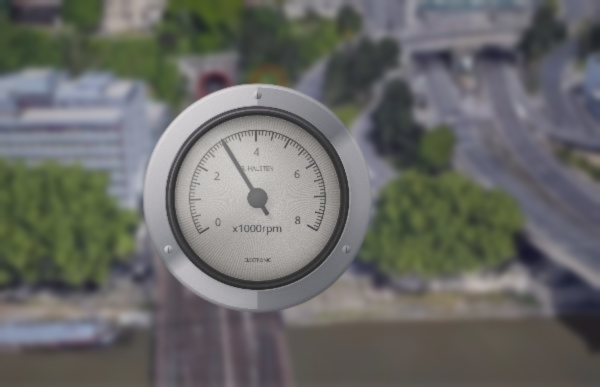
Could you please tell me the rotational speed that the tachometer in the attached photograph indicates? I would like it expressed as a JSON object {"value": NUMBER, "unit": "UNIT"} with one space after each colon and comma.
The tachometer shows {"value": 3000, "unit": "rpm"}
